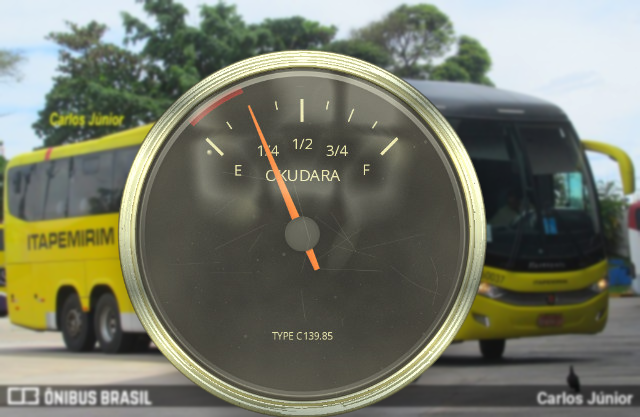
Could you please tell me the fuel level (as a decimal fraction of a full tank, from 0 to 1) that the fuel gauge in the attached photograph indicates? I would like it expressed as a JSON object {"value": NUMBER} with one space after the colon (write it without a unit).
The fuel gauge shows {"value": 0.25}
